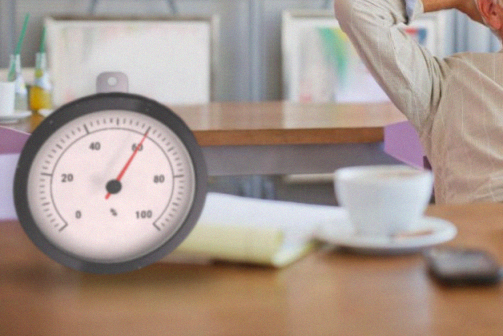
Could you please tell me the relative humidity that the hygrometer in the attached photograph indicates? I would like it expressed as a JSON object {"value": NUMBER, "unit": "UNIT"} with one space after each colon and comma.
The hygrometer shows {"value": 60, "unit": "%"}
